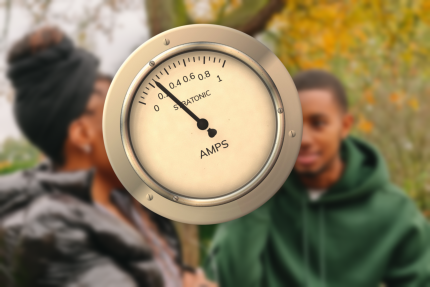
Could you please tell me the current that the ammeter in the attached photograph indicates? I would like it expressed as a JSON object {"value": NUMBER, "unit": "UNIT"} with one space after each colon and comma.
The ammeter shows {"value": 0.25, "unit": "A"}
